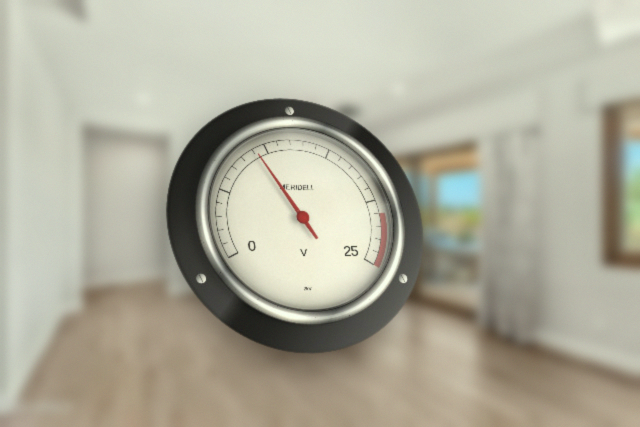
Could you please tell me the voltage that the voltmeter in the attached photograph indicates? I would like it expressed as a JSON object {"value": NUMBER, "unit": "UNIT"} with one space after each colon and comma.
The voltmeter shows {"value": 9, "unit": "V"}
